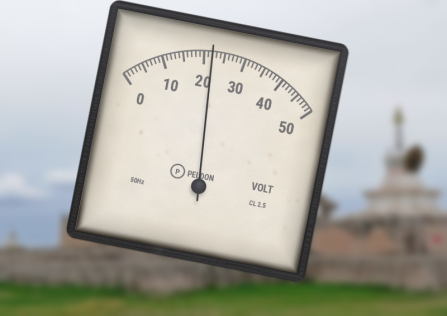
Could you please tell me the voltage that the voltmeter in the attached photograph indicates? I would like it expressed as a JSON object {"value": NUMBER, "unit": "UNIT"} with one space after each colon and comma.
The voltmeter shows {"value": 22, "unit": "V"}
